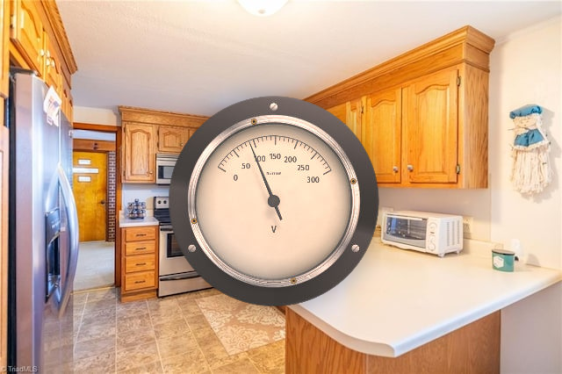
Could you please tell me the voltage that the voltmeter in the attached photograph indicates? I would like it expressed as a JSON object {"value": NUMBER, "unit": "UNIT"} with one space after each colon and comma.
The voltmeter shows {"value": 90, "unit": "V"}
